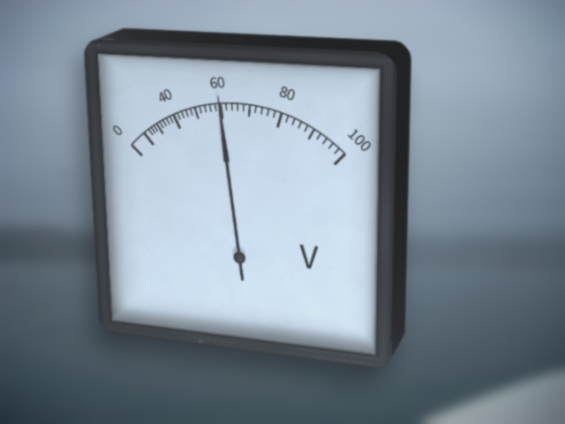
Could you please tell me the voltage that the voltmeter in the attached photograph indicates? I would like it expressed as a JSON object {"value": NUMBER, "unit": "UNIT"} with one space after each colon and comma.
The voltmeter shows {"value": 60, "unit": "V"}
